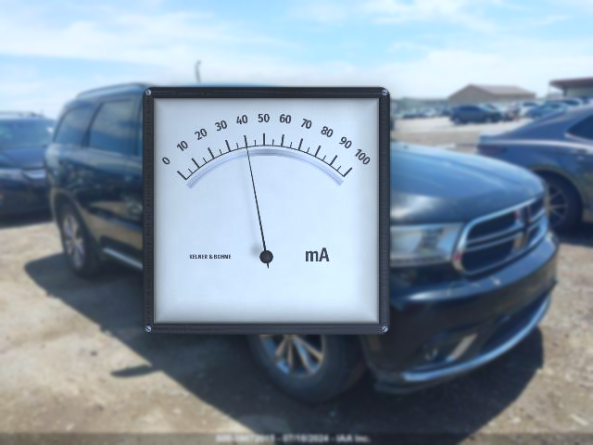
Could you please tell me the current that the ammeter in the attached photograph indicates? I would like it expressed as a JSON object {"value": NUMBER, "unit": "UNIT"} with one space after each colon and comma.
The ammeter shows {"value": 40, "unit": "mA"}
